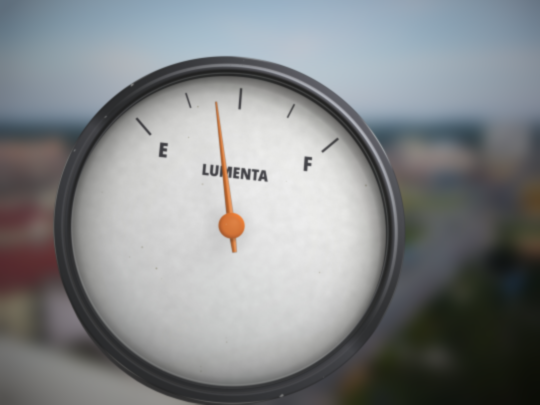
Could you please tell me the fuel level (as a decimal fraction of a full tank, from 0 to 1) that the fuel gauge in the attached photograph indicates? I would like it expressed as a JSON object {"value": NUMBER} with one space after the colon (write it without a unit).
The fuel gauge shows {"value": 0.375}
